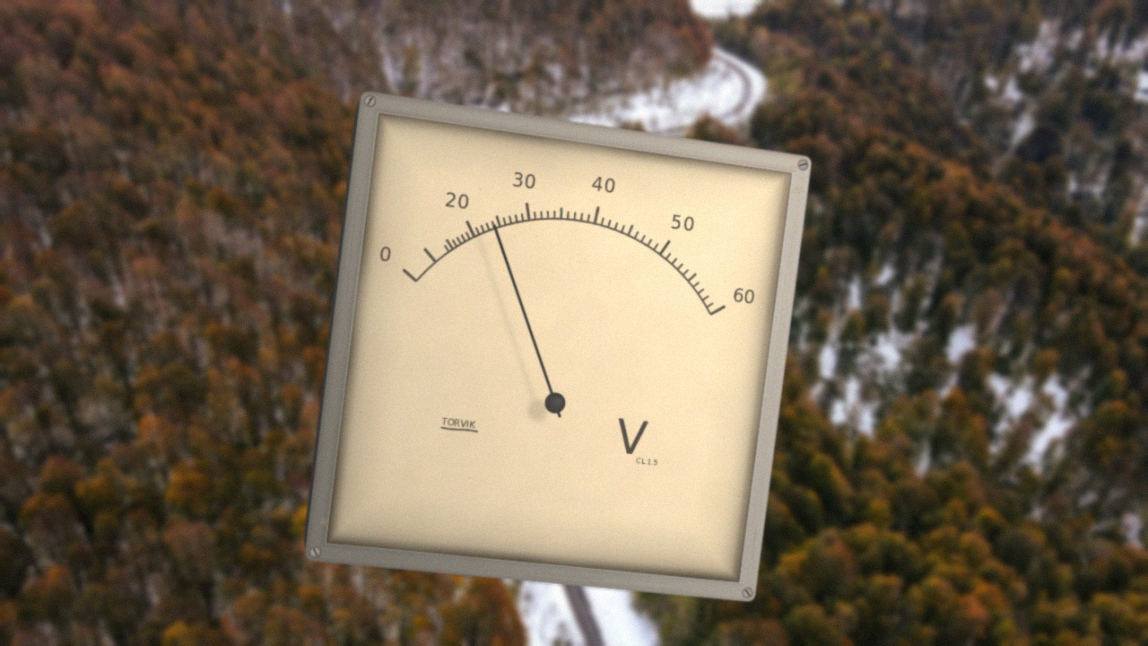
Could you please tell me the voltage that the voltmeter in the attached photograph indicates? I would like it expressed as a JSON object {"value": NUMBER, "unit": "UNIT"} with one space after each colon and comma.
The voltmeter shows {"value": 24, "unit": "V"}
